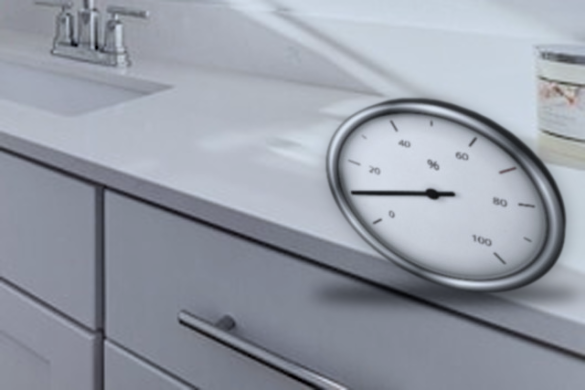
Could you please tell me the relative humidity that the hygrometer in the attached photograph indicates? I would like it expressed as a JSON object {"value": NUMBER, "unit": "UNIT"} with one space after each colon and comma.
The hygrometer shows {"value": 10, "unit": "%"}
